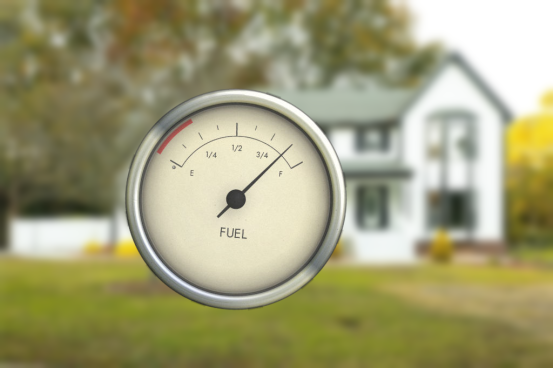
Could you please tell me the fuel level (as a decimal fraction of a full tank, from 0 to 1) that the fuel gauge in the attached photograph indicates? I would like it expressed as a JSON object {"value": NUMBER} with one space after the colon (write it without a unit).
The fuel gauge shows {"value": 0.875}
